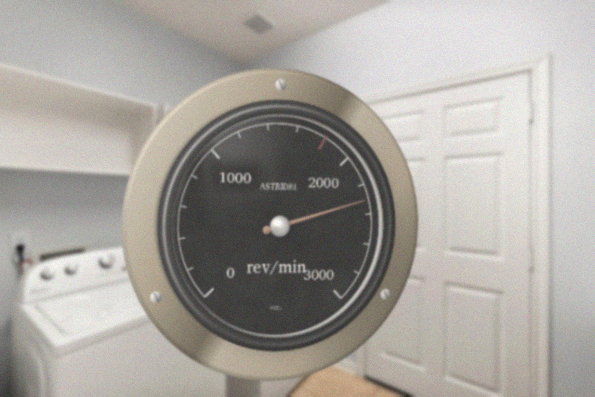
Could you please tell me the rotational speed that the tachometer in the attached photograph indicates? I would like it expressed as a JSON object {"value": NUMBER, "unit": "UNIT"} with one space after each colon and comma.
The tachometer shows {"value": 2300, "unit": "rpm"}
